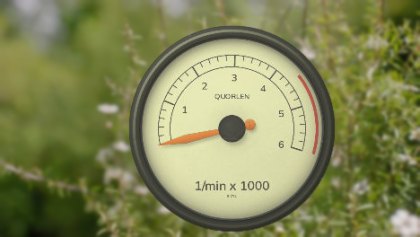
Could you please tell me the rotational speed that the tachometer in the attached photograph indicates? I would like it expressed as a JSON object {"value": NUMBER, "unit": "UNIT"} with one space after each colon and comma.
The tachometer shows {"value": 0, "unit": "rpm"}
